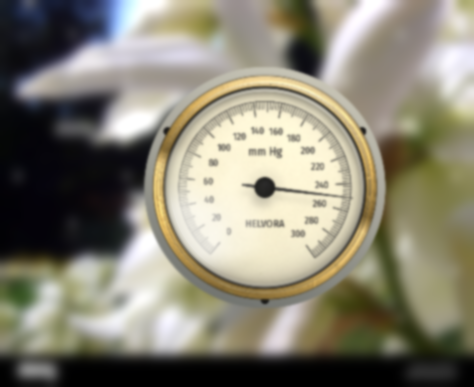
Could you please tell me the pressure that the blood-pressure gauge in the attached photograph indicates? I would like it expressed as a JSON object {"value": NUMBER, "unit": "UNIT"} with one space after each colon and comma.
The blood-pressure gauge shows {"value": 250, "unit": "mmHg"}
